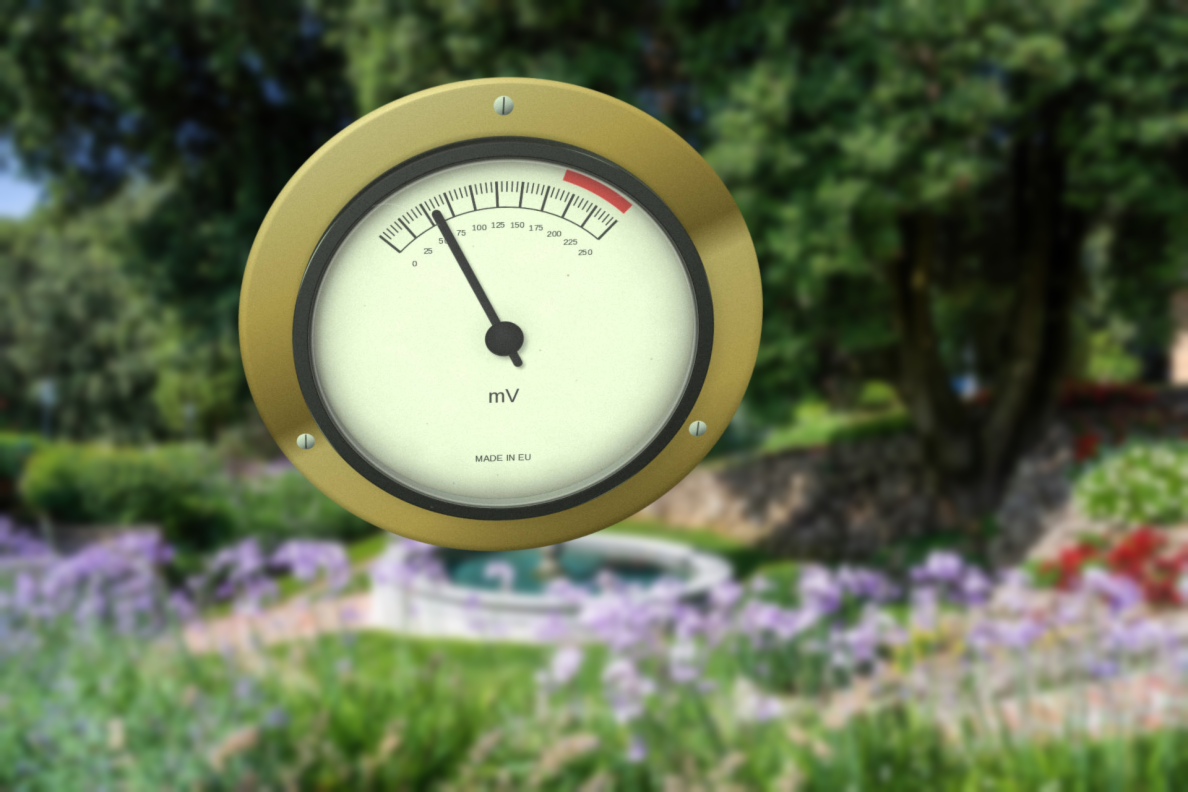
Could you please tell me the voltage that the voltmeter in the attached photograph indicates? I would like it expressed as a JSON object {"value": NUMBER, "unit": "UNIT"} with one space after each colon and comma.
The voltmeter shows {"value": 60, "unit": "mV"}
